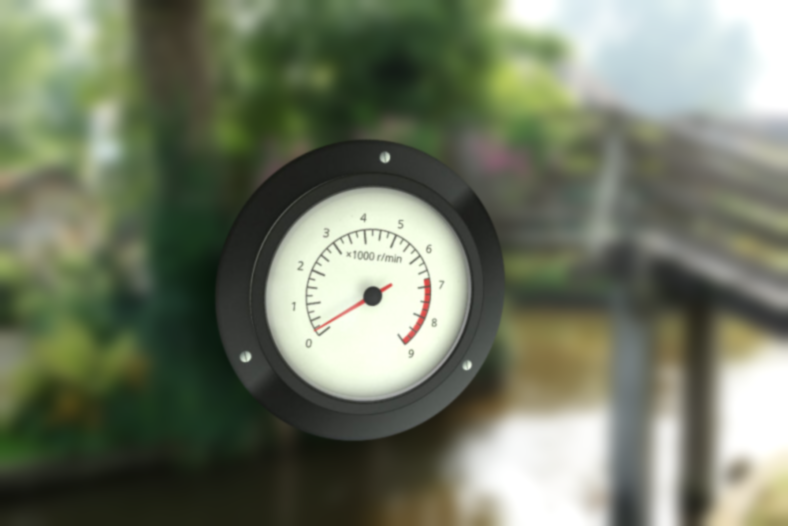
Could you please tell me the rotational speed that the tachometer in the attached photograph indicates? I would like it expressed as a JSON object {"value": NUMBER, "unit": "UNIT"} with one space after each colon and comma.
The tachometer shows {"value": 250, "unit": "rpm"}
